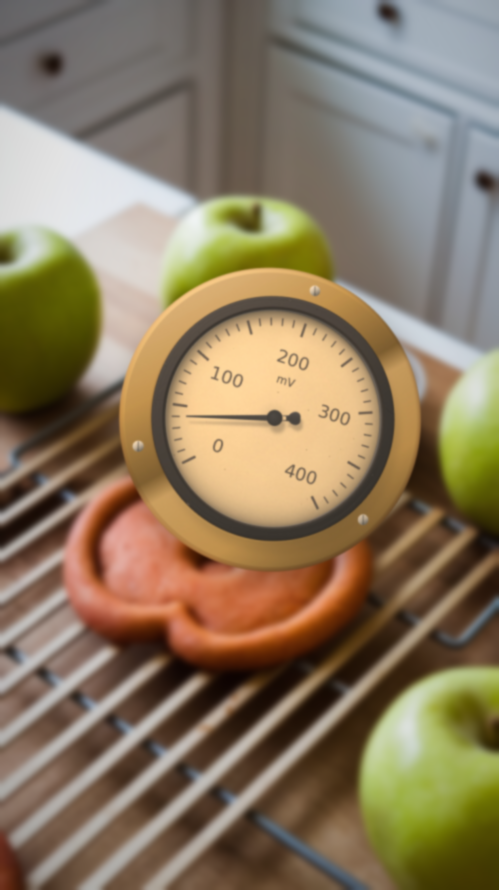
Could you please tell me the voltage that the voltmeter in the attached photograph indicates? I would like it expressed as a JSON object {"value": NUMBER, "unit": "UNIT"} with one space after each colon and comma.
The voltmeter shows {"value": 40, "unit": "mV"}
